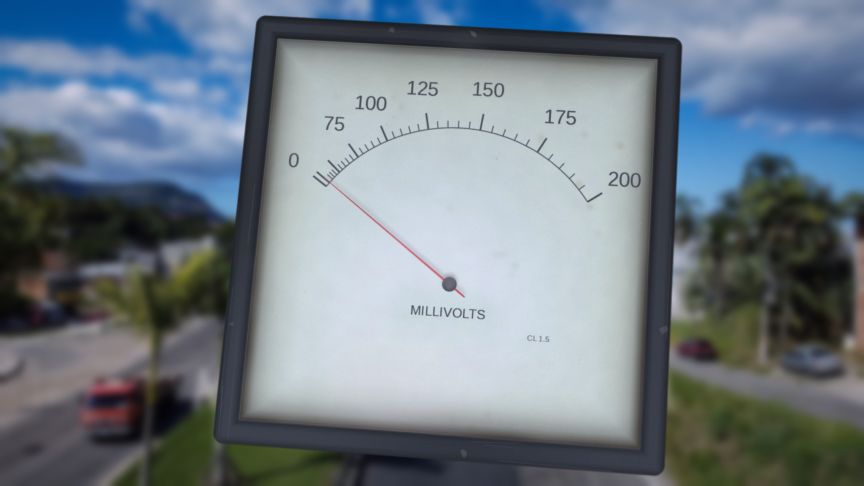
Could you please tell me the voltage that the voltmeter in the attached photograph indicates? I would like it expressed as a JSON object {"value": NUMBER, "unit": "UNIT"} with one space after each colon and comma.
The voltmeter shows {"value": 25, "unit": "mV"}
